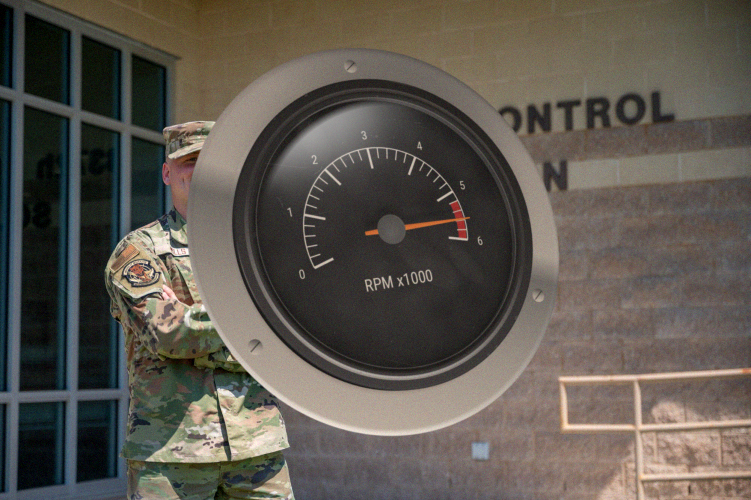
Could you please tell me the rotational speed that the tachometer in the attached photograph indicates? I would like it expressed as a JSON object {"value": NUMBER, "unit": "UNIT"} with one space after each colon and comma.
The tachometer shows {"value": 5600, "unit": "rpm"}
